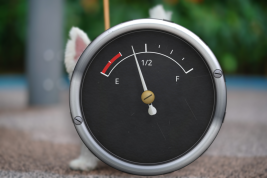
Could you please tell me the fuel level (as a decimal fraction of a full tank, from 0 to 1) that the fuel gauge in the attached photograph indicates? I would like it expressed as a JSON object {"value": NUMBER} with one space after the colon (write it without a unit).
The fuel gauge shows {"value": 0.375}
